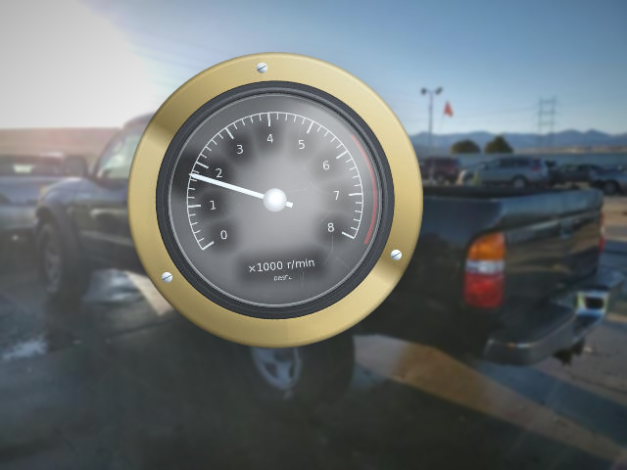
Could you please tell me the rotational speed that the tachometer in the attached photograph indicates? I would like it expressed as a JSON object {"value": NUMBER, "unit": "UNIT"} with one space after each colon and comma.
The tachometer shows {"value": 1700, "unit": "rpm"}
